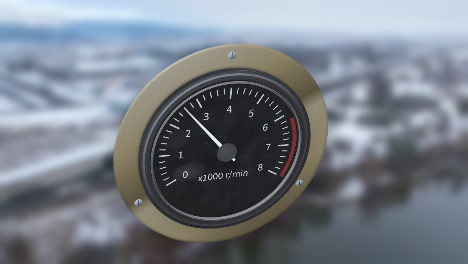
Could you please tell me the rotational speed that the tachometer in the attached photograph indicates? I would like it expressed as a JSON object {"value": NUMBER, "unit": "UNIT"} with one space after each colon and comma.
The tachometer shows {"value": 2600, "unit": "rpm"}
